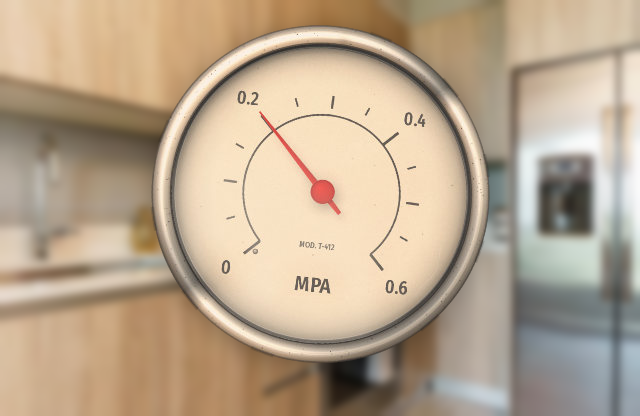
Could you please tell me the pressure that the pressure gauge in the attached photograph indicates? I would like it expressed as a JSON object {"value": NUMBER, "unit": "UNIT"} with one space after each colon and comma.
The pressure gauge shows {"value": 0.2, "unit": "MPa"}
